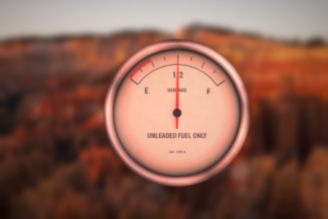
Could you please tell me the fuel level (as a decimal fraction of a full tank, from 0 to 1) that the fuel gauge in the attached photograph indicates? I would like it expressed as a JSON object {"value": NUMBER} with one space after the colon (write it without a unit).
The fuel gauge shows {"value": 0.5}
